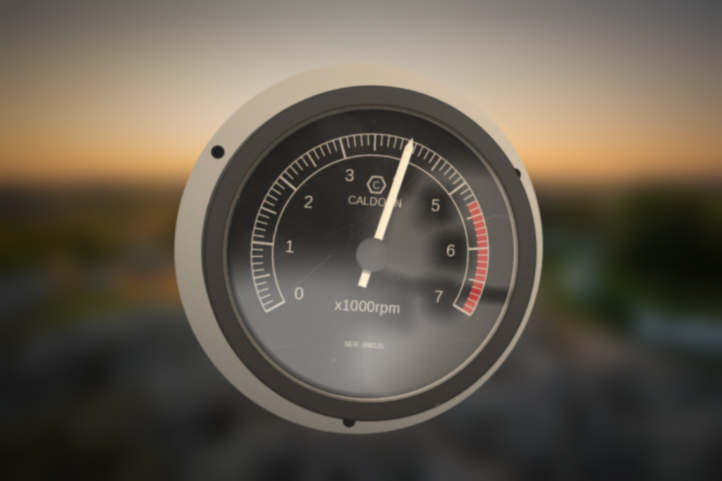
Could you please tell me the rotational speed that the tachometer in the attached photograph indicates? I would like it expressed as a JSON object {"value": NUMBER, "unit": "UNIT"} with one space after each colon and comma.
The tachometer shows {"value": 4000, "unit": "rpm"}
